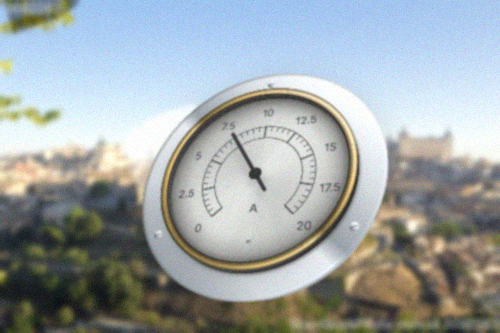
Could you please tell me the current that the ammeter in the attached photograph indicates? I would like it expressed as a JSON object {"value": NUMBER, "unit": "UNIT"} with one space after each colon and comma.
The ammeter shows {"value": 7.5, "unit": "A"}
